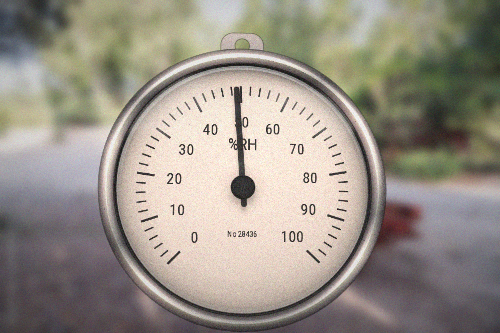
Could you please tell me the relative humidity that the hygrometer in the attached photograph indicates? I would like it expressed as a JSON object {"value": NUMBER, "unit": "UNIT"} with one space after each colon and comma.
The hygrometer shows {"value": 49, "unit": "%"}
